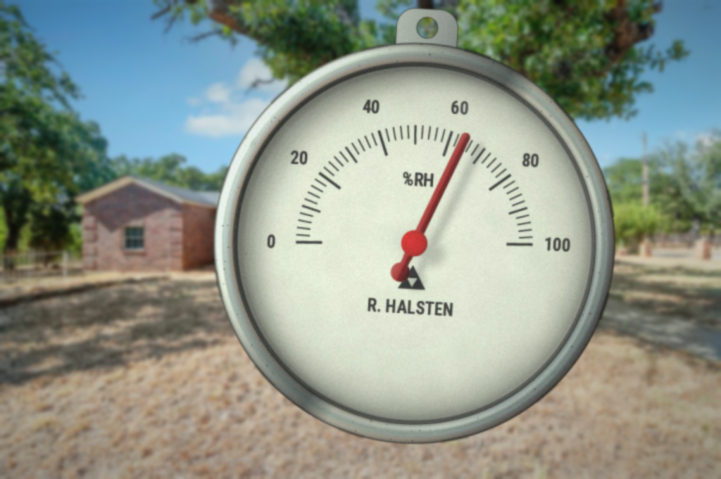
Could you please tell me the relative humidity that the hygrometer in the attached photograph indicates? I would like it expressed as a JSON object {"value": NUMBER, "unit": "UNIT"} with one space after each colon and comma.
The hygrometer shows {"value": 64, "unit": "%"}
